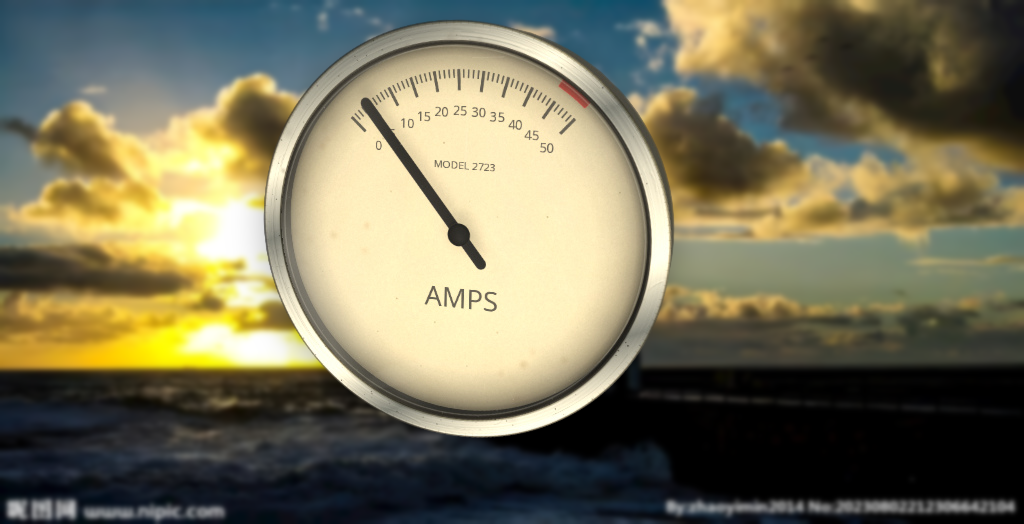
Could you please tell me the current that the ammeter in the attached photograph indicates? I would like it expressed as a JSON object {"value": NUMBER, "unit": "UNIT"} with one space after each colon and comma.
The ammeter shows {"value": 5, "unit": "A"}
